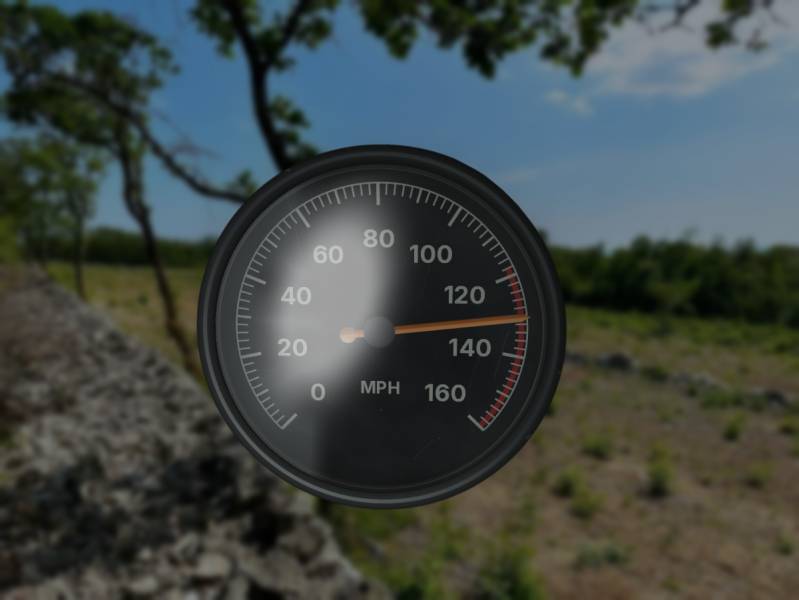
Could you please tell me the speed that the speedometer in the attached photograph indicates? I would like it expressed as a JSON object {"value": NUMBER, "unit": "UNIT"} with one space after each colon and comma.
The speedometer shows {"value": 130, "unit": "mph"}
